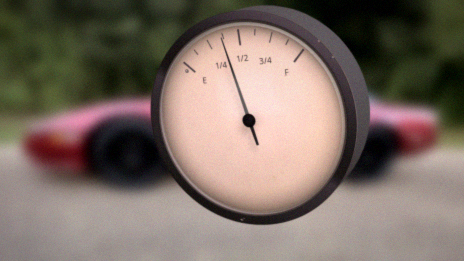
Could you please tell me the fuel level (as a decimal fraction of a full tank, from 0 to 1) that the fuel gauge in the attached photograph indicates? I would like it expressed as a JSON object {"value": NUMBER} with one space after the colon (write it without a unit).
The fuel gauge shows {"value": 0.375}
